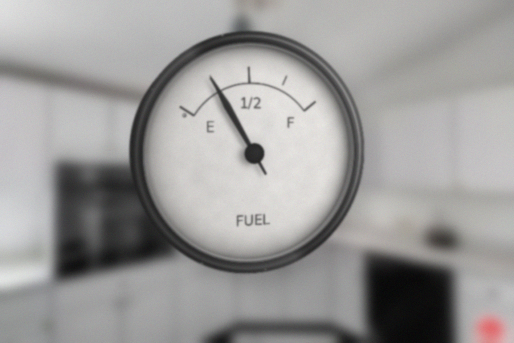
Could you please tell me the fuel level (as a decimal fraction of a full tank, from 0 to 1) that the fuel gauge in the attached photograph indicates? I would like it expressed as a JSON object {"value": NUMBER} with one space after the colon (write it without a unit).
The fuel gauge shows {"value": 0.25}
